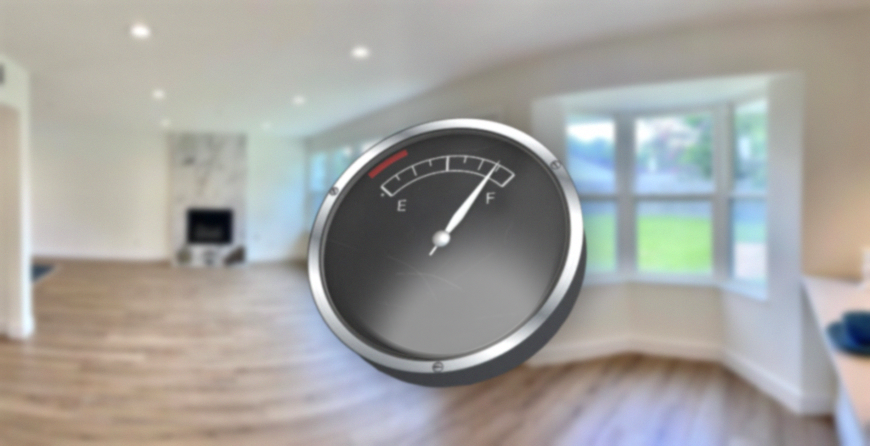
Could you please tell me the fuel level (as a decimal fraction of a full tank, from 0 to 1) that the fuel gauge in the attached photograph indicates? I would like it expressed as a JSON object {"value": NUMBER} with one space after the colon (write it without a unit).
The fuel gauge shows {"value": 0.875}
